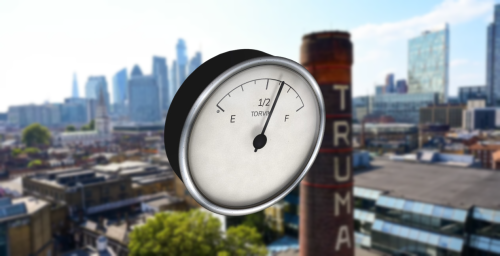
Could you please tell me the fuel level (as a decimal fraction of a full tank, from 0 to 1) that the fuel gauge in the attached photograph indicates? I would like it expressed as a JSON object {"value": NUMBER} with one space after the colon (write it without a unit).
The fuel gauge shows {"value": 0.625}
